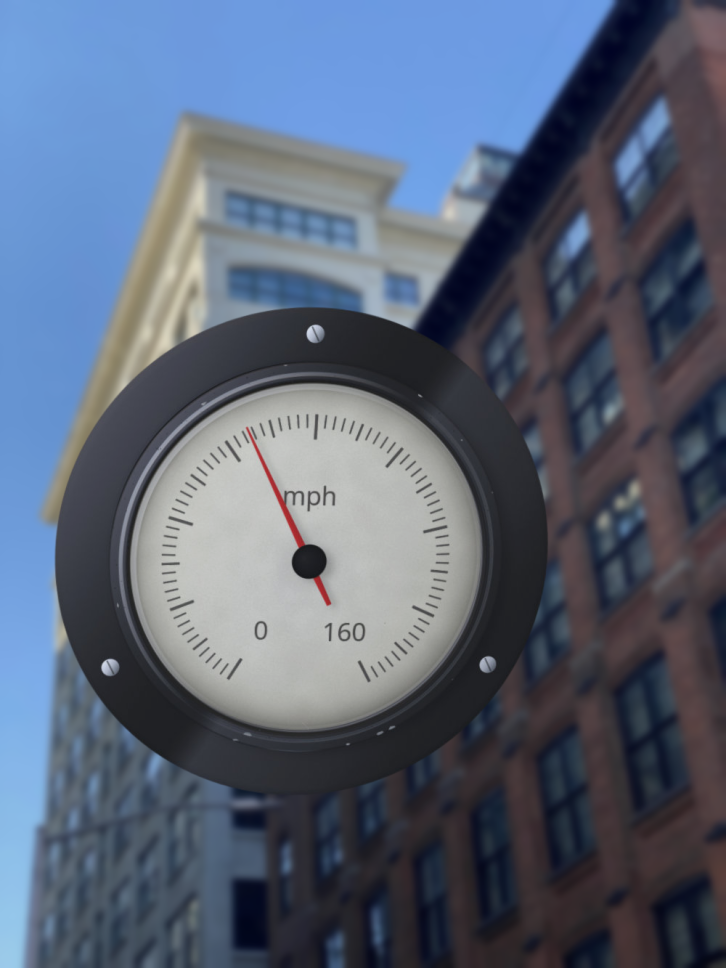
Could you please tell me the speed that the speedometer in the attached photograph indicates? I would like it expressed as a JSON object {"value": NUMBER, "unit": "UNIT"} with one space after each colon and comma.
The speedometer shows {"value": 65, "unit": "mph"}
